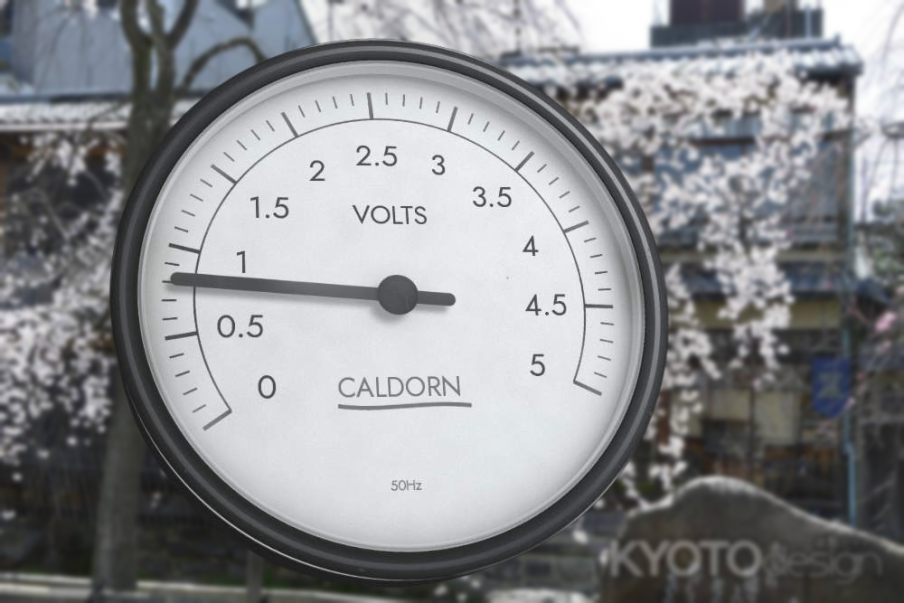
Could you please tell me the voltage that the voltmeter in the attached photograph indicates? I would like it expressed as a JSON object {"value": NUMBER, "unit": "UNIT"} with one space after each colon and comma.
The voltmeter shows {"value": 0.8, "unit": "V"}
